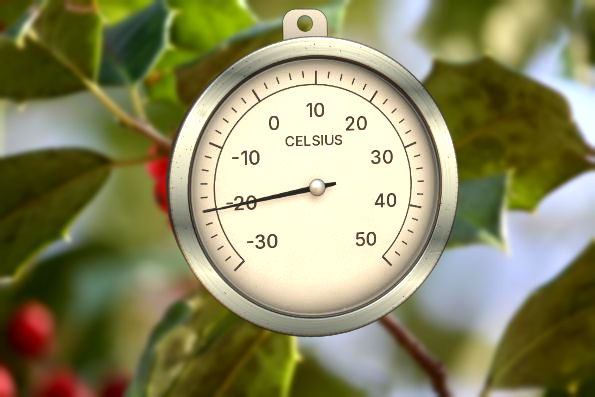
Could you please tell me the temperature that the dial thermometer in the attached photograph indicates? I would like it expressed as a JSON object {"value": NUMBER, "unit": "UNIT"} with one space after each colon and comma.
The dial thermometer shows {"value": -20, "unit": "°C"}
